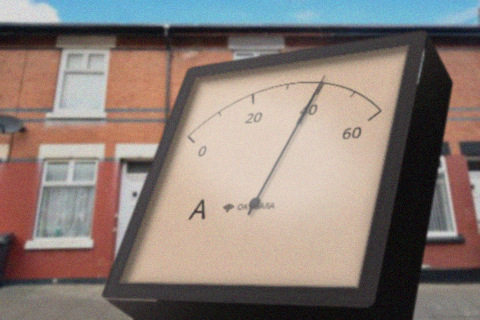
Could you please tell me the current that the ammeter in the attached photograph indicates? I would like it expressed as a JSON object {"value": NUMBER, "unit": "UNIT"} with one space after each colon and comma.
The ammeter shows {"value": 40, "unit": "A"}
